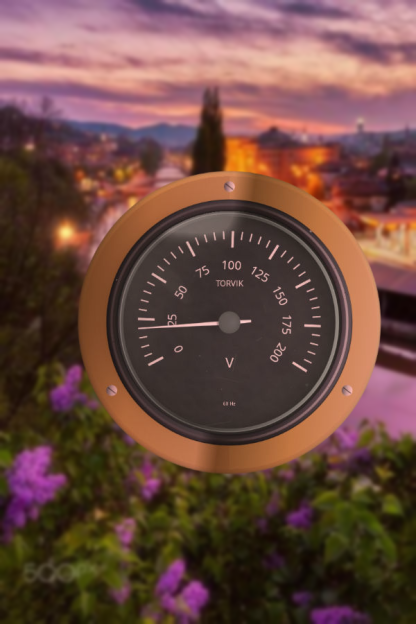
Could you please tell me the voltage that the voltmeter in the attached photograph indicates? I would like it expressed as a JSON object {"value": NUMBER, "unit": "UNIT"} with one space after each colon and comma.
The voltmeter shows {"value": 20, "unit": "V"}
